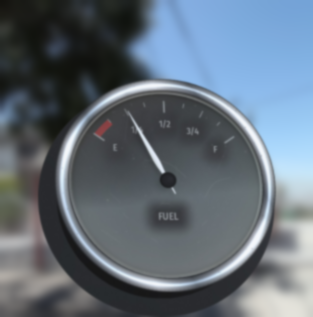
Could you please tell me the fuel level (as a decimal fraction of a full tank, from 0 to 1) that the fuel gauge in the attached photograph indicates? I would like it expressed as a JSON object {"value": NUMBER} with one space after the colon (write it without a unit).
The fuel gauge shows {"value": 0.25}
